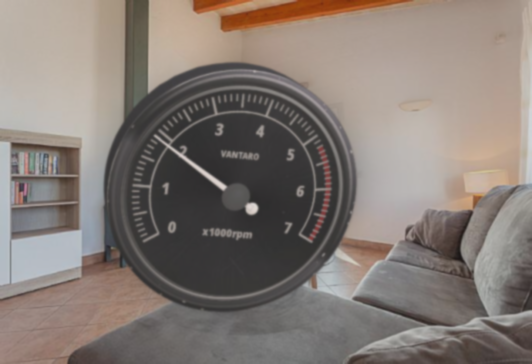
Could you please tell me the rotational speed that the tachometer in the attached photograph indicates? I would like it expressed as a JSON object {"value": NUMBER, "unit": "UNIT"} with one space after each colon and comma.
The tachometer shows {"value": 1900, "unit": "rpm"}
